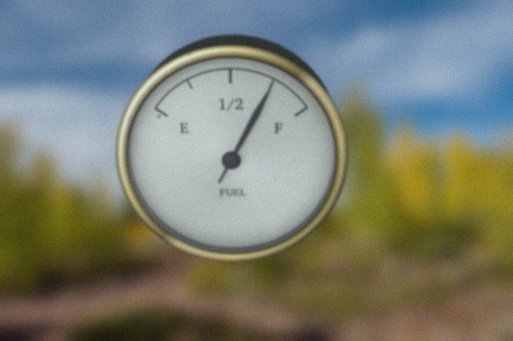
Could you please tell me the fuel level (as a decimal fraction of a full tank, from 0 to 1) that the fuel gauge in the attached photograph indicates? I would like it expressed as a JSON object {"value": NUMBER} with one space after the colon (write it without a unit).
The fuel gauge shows {"value": 0.75}
